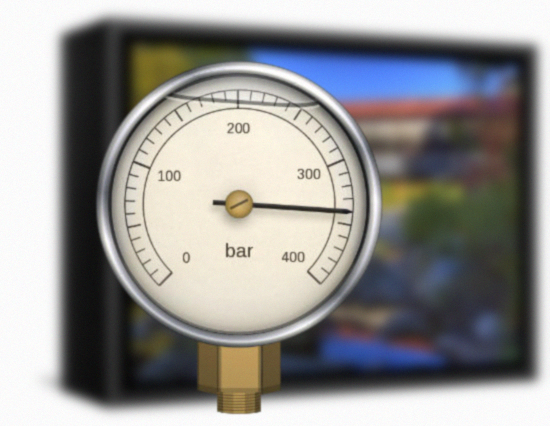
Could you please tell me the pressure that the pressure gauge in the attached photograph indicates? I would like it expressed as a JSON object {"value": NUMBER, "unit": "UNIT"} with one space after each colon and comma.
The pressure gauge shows {"value": 340, "unit": "bar"}
